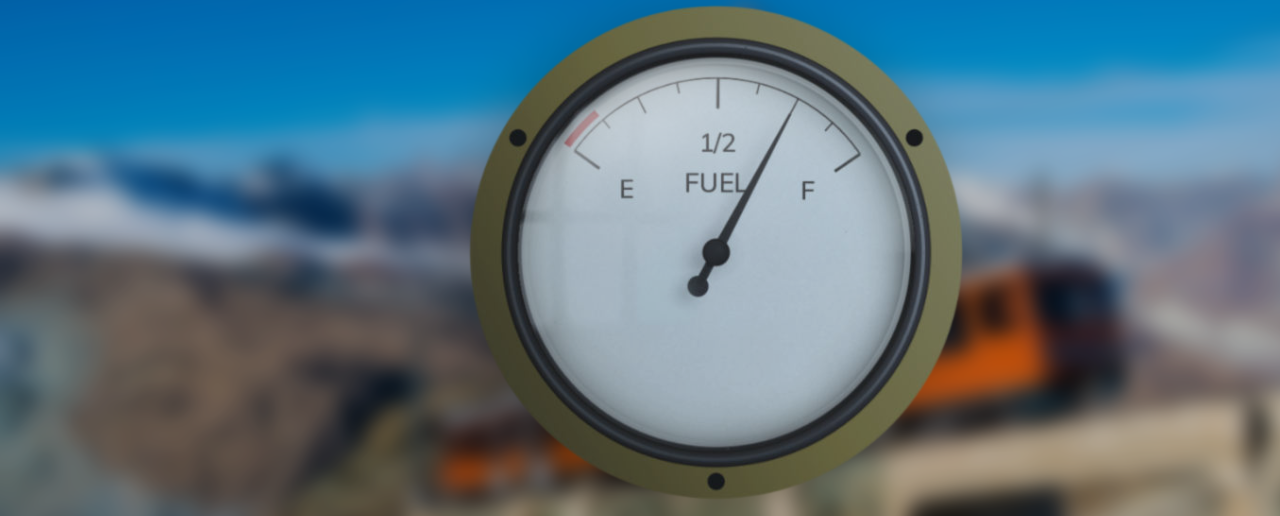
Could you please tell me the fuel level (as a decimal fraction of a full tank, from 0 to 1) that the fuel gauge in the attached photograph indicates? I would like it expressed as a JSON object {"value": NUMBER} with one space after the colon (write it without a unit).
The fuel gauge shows {"value": 0.75}
